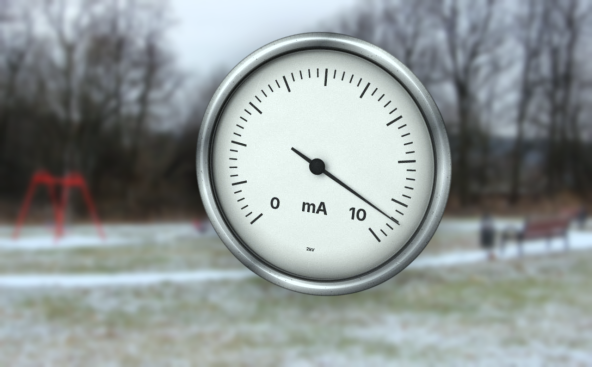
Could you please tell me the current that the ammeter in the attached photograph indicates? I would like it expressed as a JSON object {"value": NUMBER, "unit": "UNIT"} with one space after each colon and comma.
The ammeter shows {"value": 9.4, "unit": "mA"}
